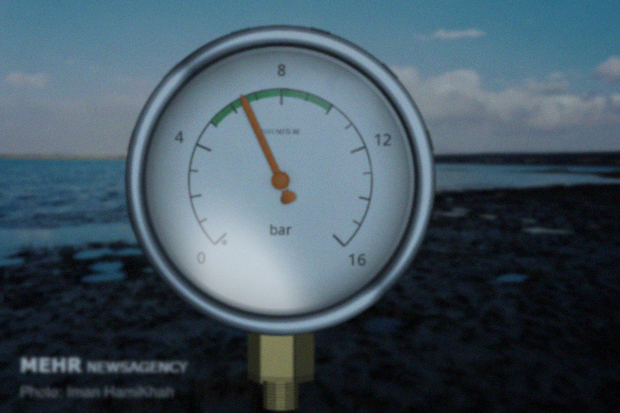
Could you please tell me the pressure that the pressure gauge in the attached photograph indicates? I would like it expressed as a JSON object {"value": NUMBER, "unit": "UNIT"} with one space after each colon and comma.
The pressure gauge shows {"value": 6.5, "unit": "bar"}
